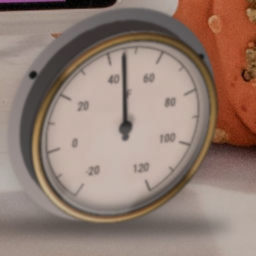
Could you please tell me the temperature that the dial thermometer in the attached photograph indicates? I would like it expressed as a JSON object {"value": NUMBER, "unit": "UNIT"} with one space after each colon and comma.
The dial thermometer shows {"value": 45, "unit": "°F"}
